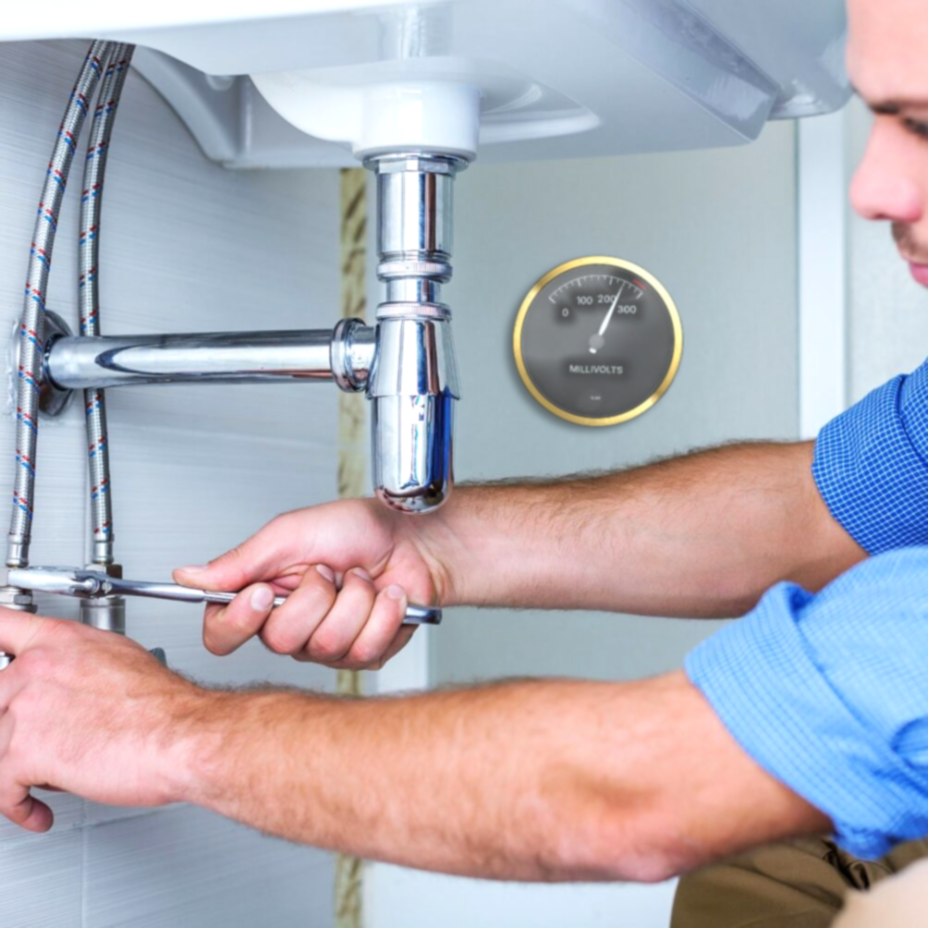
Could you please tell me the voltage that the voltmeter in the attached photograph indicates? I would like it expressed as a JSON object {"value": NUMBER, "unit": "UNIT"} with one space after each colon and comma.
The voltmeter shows {"value": 240, "unit": "mV"}
